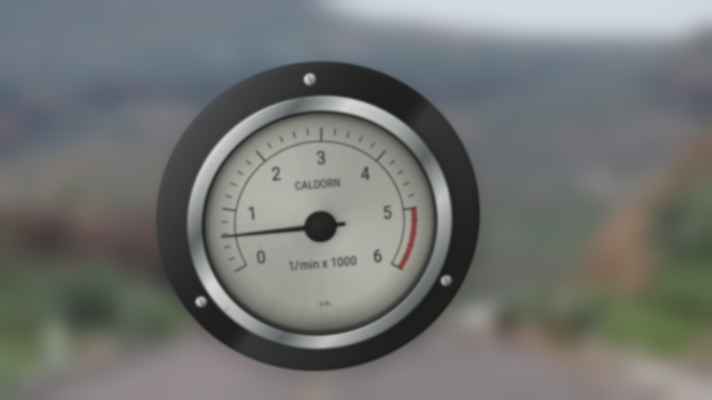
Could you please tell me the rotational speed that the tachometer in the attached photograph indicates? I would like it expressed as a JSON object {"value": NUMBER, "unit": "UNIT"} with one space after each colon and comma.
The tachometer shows {"value": 600, "unit": "rpm"}
